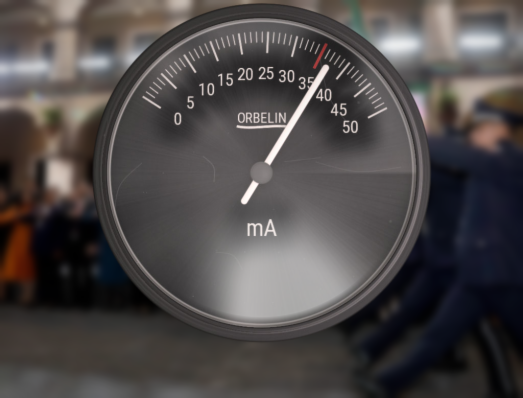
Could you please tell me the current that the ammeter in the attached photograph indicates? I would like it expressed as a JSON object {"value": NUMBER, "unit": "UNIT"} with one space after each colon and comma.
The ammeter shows {"value": 37, "unit": "mA"}
